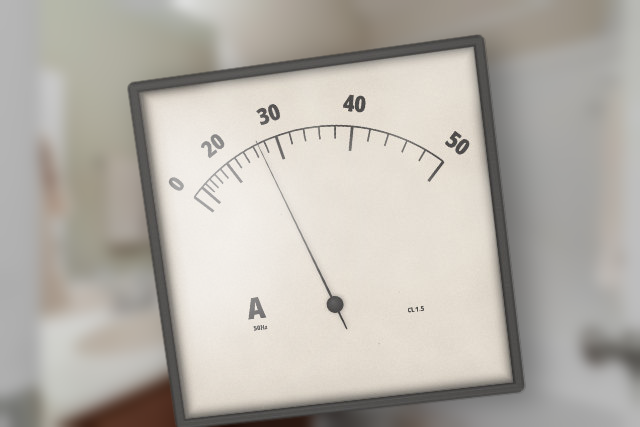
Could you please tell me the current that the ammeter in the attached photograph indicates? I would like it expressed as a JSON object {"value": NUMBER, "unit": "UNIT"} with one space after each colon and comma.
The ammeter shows {"value": 27, "unit": "A"}
